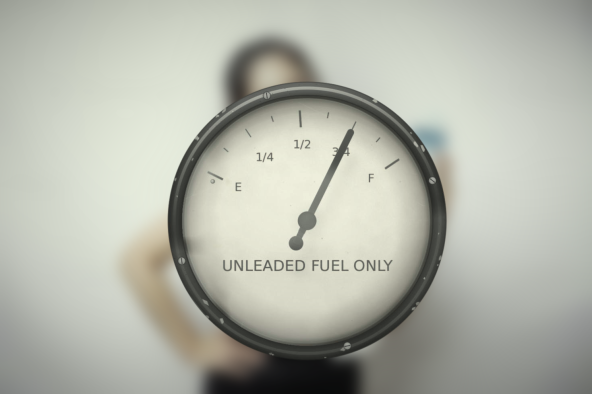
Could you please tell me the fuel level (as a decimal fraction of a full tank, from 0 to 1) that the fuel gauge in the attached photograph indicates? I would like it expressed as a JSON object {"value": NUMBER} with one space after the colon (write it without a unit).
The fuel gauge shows {"value": 0.75}
